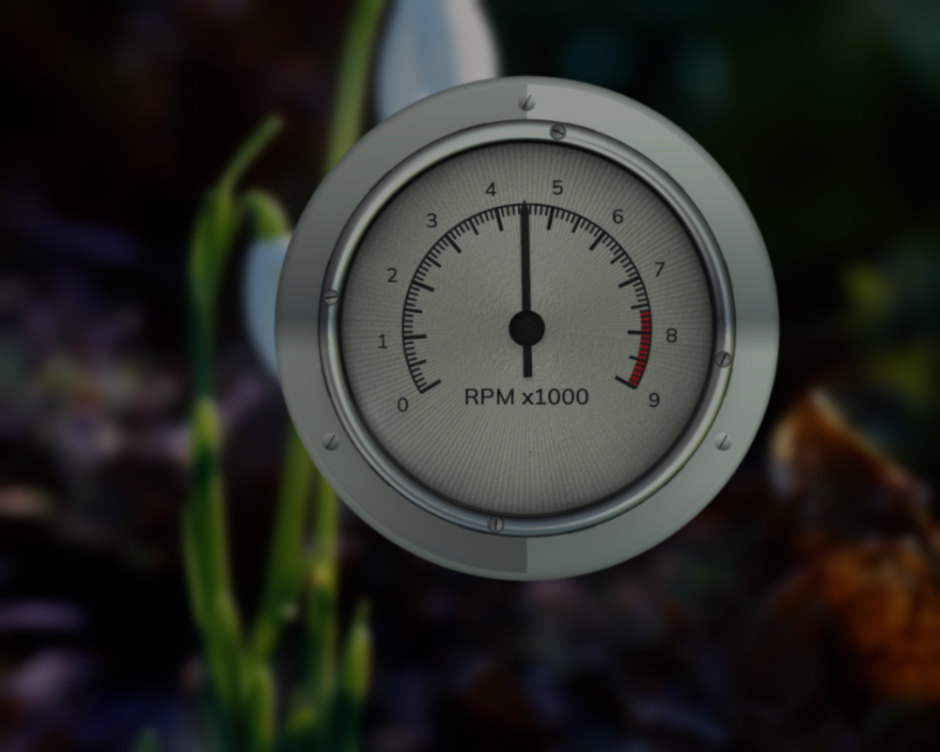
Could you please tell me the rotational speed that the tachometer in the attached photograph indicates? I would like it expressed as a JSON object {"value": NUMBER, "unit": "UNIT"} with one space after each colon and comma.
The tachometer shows {"value": 4500, "unit": "rpm"}
